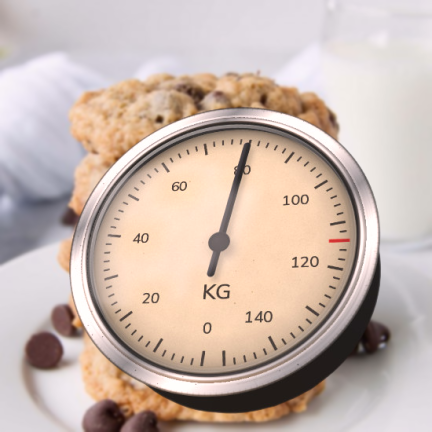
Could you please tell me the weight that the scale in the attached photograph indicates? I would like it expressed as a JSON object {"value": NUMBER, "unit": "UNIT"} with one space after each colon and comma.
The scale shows {"value": 80, "unit": "kg"}
